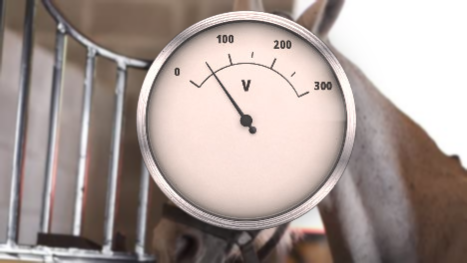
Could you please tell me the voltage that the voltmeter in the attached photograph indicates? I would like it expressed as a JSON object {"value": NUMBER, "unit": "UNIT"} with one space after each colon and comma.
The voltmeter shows {"value": 50, "unit": "V"}
